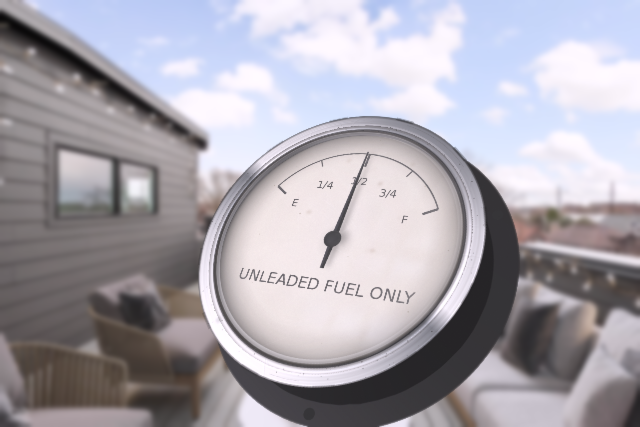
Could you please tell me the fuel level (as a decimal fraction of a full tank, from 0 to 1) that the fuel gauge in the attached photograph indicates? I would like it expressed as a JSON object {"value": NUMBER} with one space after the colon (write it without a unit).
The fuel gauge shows {"value": 0.5}
